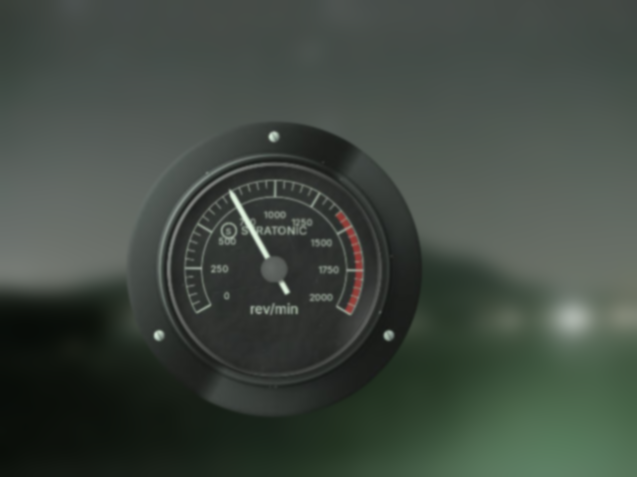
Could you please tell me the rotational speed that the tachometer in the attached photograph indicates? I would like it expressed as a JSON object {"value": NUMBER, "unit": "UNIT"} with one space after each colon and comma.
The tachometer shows {"value": 750, "unit": "rpm"}
